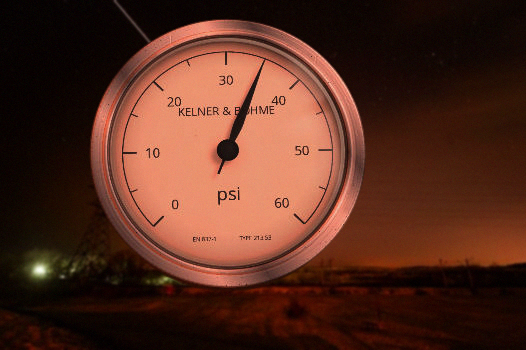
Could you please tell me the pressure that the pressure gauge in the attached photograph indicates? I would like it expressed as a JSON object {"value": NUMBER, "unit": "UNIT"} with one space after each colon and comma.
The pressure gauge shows {"value": 35, "unit": "psi"}
